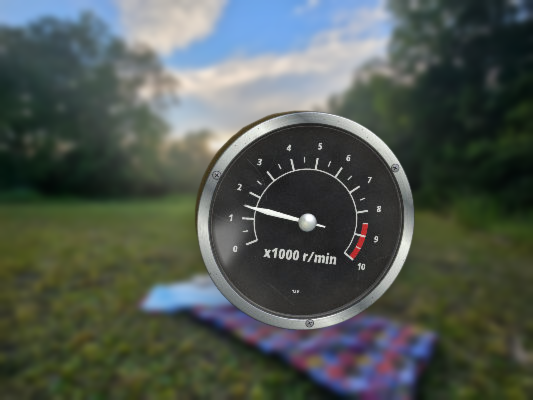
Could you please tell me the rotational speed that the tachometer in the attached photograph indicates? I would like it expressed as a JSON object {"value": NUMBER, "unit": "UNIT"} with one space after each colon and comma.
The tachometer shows {"value": 1500, "unit": "rpm"}
